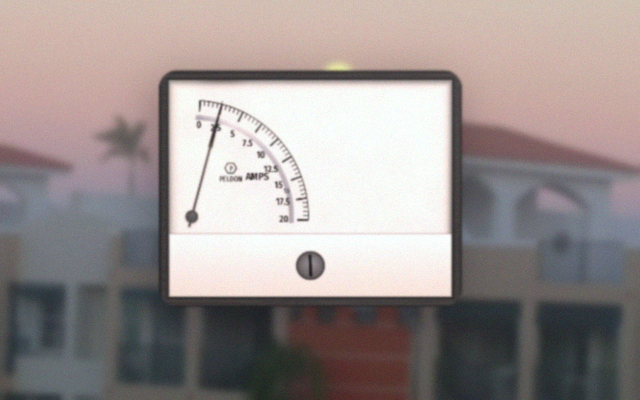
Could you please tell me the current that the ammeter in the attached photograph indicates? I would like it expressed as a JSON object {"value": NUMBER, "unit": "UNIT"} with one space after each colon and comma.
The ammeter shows {"value": 2.5, "unit": "A"}
